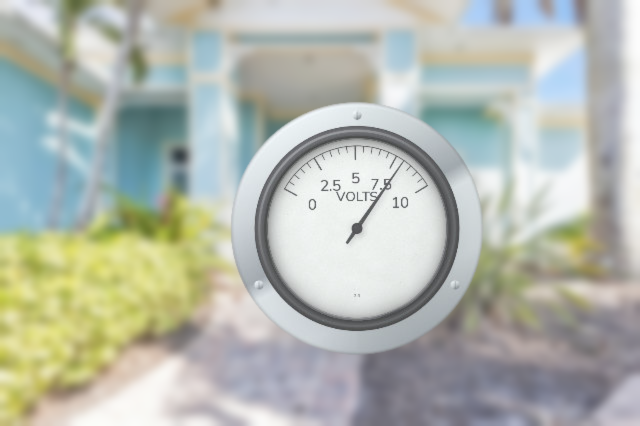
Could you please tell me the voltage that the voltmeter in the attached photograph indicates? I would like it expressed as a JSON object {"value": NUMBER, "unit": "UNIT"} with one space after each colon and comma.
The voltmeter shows {"value": 8, "unit": "V"}
